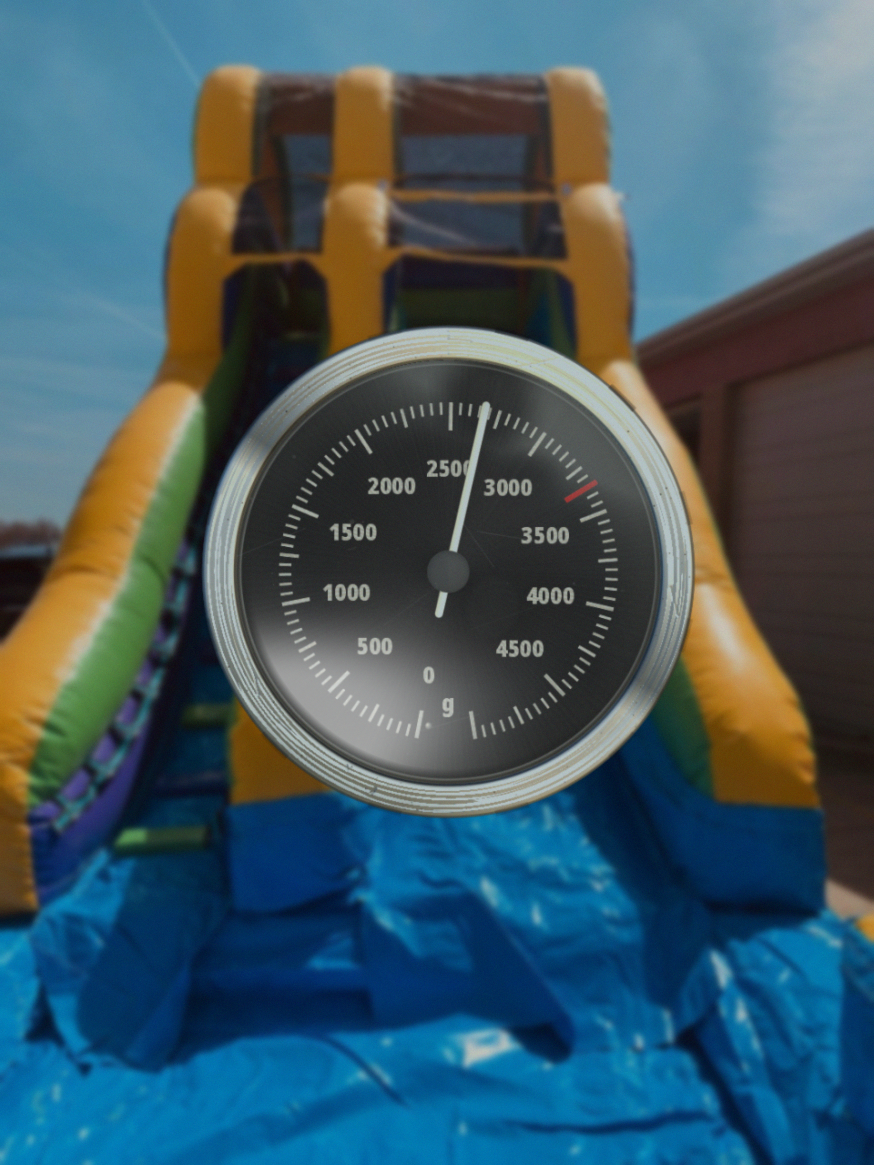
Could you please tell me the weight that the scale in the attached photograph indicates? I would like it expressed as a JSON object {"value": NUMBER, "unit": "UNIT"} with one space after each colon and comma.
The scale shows {"value": 2675, "unit": "g"}
